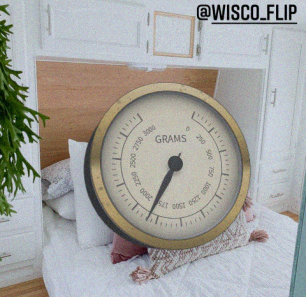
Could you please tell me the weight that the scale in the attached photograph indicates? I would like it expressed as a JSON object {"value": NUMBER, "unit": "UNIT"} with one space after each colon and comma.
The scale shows {"value": 1850, "unit": "g"}
